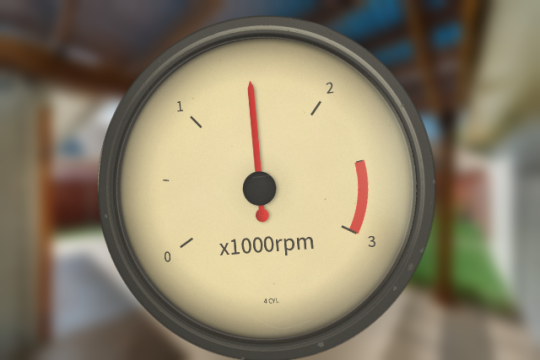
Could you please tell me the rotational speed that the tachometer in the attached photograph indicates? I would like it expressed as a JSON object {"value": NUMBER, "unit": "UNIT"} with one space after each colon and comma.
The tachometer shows {"value": 1500, "unit": "rpm"}
